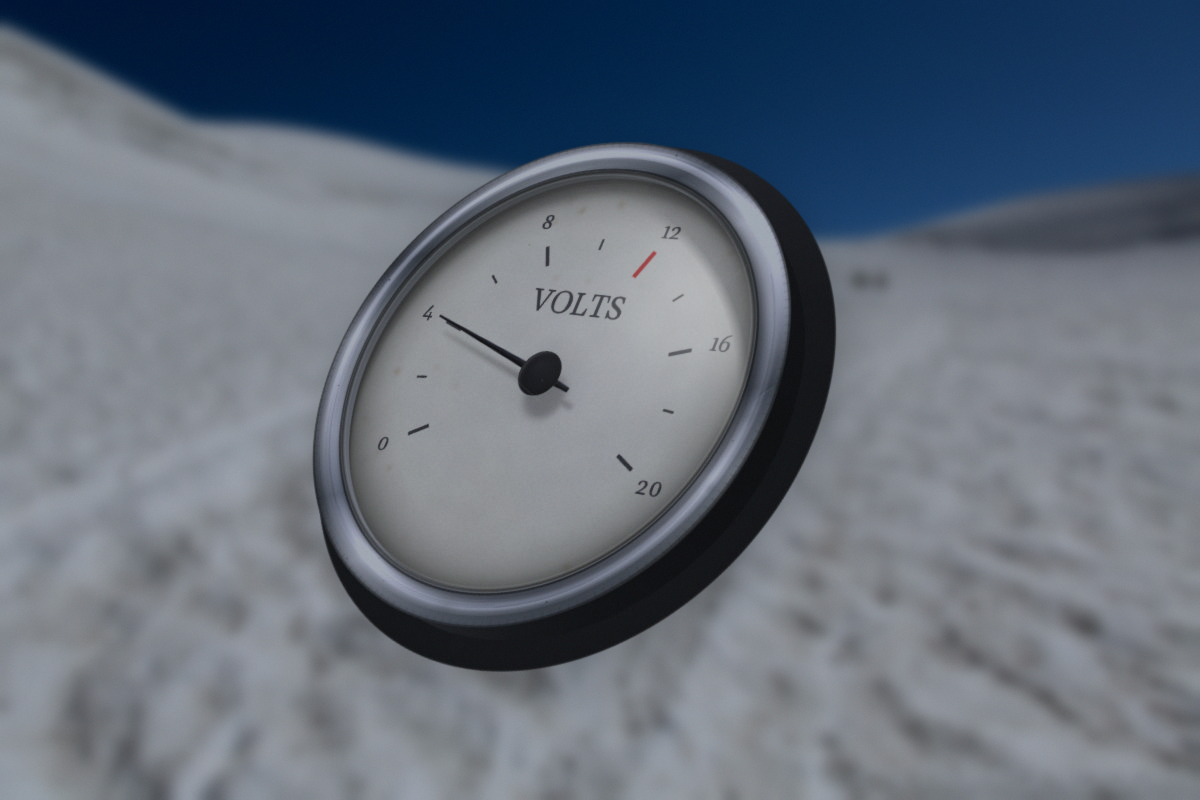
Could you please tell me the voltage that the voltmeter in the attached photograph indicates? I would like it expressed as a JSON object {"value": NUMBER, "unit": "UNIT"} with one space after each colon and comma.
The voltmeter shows {"value": 4, "unit": "V"}
